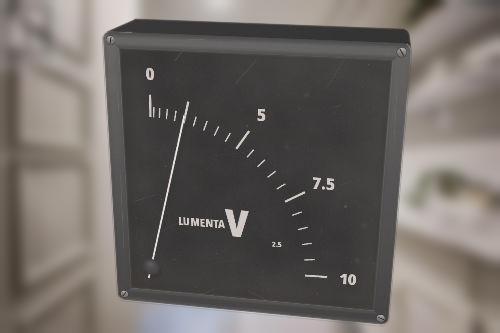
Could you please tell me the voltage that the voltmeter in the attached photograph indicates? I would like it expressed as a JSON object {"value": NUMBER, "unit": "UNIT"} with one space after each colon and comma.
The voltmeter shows {"value": 2.5, "unit": "V"}
